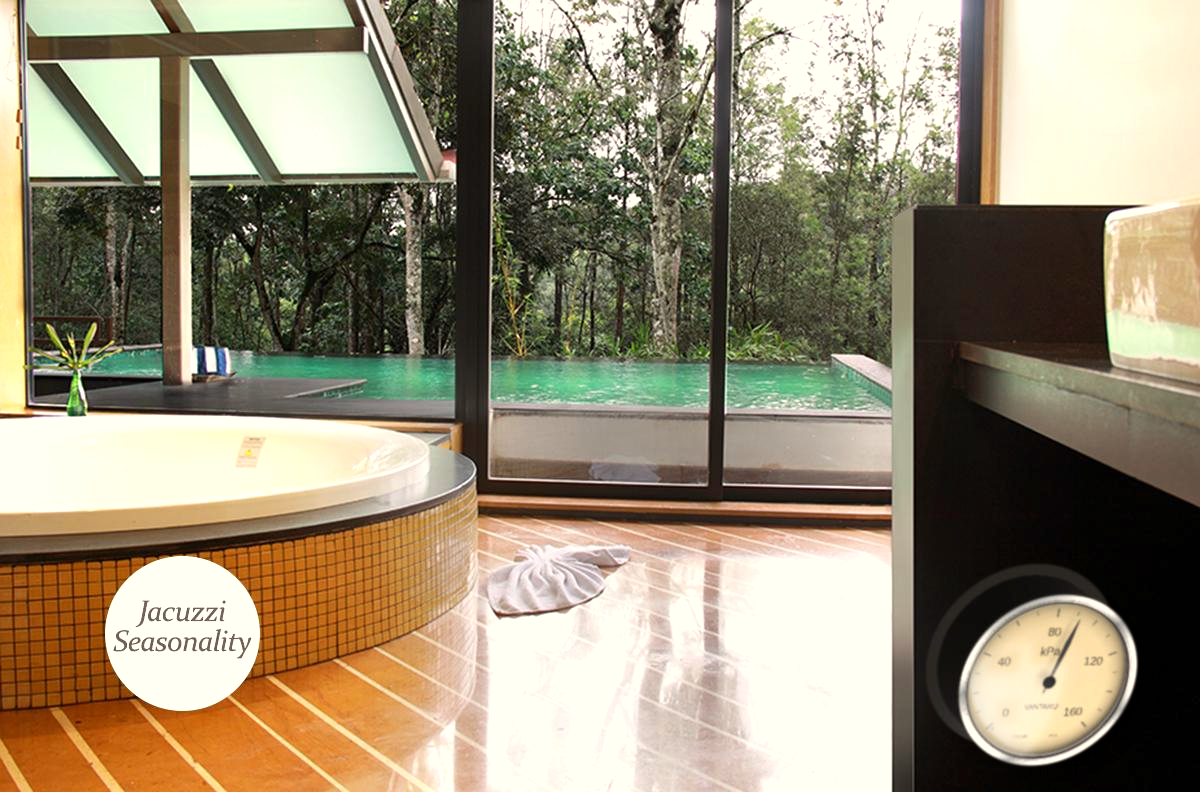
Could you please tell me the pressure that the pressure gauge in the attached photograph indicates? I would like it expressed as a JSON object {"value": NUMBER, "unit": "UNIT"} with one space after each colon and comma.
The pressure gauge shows {"value": 90, "unit": "kPa"}
